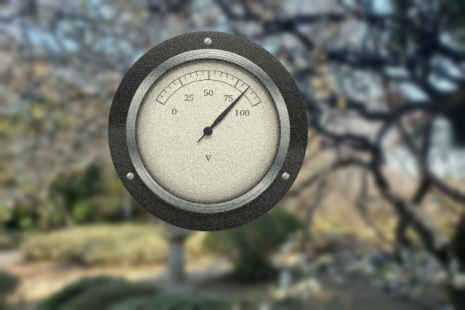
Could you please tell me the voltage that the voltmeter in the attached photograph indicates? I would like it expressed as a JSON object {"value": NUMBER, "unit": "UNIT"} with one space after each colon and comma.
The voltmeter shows {"value": 85, "unit": "V"}
